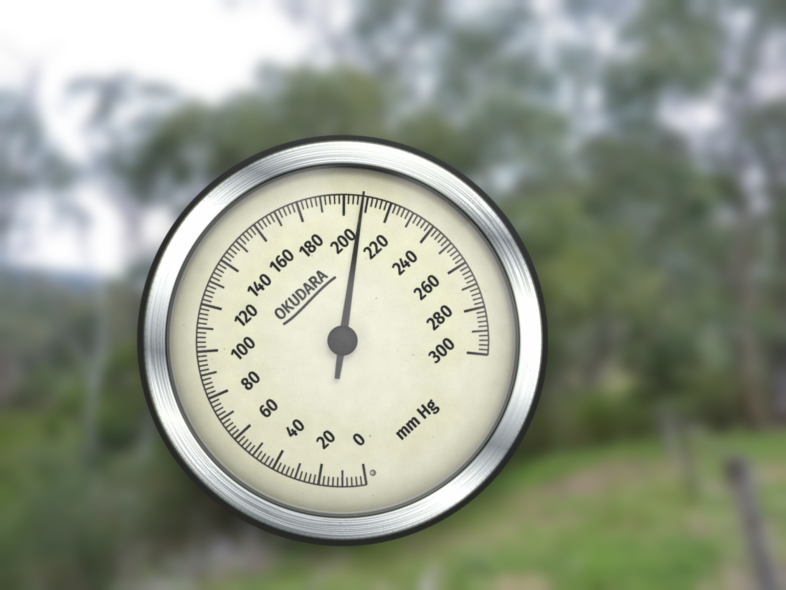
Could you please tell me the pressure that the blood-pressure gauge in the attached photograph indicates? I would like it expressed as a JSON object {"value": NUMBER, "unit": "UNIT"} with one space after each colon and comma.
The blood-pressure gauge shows {"value": 208, "unit": "mmHg"}
